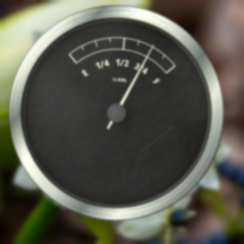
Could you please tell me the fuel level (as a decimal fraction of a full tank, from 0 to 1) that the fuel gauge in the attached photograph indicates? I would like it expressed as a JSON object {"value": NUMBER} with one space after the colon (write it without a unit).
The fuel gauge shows {"value": 0.75}
